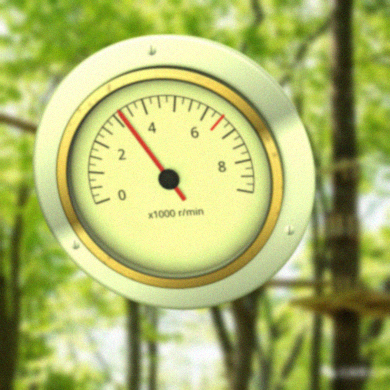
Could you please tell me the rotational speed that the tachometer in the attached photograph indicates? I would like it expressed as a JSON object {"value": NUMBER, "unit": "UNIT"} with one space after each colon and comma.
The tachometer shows {"value": 3250, "unit": "rpm"}
